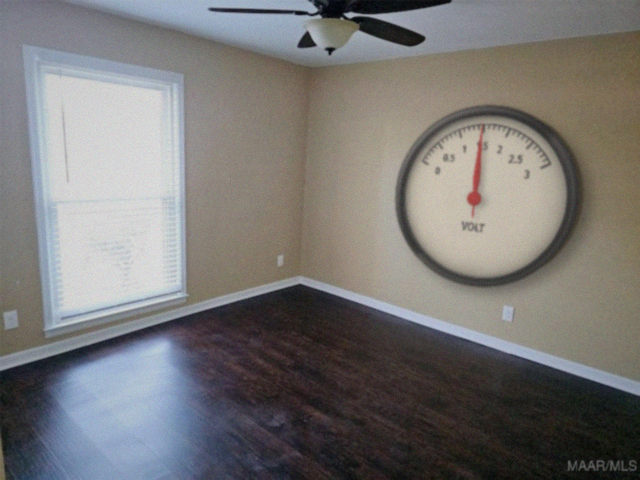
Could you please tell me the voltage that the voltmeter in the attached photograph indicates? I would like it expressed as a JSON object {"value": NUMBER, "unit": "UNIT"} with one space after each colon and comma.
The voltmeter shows {"value": 1.5, "unit": "V"}
